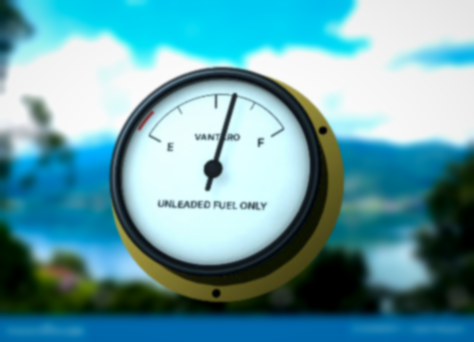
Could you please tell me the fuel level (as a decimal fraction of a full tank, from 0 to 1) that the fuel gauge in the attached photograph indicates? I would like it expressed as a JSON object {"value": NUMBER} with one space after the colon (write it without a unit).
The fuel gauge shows {"value": 0.625}
